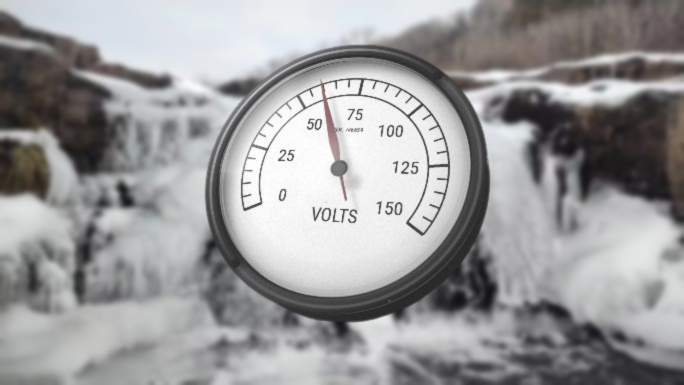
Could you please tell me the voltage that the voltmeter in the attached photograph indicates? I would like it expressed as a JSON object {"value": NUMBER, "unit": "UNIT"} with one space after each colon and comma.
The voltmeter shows {"value": 60, "unit": "V"}
